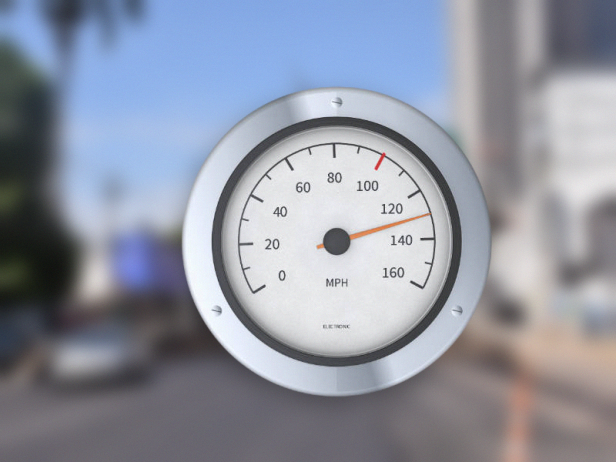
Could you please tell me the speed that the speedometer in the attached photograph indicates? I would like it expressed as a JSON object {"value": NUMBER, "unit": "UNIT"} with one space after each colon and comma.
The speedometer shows {"value": 130, "unit": "mph"}
